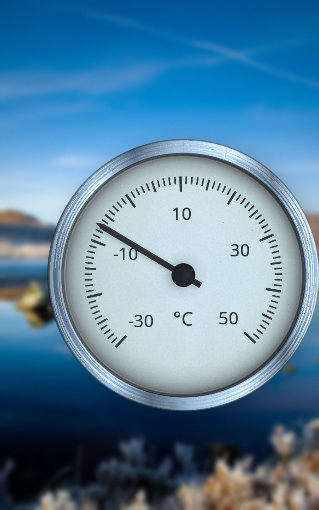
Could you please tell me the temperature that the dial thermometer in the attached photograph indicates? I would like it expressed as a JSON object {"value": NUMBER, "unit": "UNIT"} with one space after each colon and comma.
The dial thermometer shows {"value": -7, "unit": "°C"}
